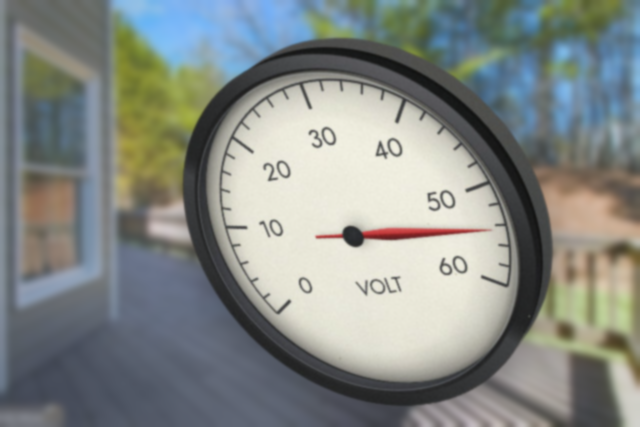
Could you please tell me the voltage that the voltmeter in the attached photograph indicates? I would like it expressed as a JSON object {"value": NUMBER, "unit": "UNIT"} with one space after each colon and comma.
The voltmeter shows {"value": 54, "unit": "V"}
